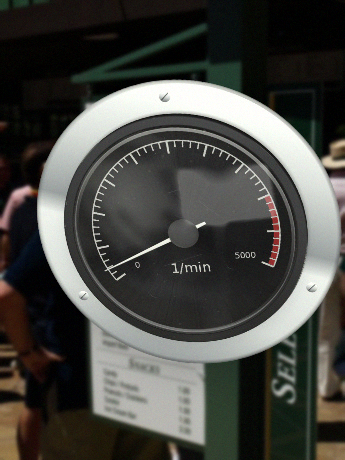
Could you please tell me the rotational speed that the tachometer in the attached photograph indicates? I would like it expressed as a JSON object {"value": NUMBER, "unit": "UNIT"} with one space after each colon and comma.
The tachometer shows {"value": 200, "unit": "rpm"}
